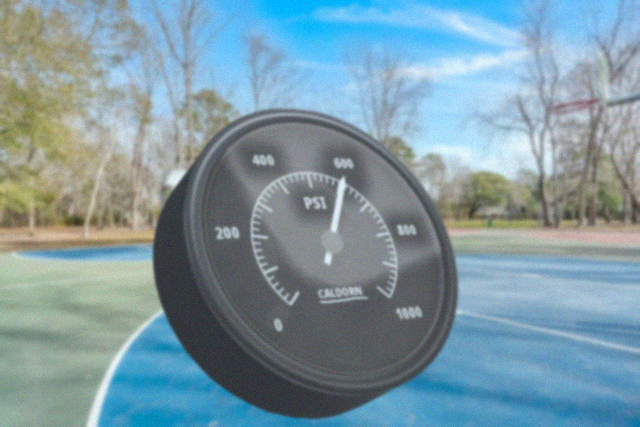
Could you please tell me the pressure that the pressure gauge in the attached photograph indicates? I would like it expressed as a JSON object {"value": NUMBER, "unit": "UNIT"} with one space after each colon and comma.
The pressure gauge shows {"value": 600, "unit": "psi"}
